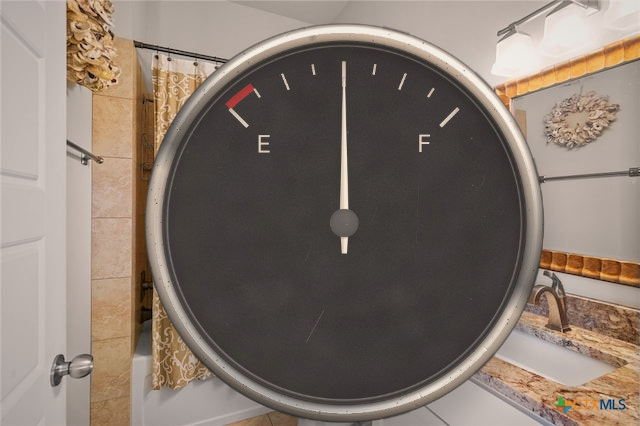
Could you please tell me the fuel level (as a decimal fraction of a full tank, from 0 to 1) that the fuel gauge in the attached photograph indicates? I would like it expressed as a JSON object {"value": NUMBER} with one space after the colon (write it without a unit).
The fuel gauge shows {"value": 0.5}
